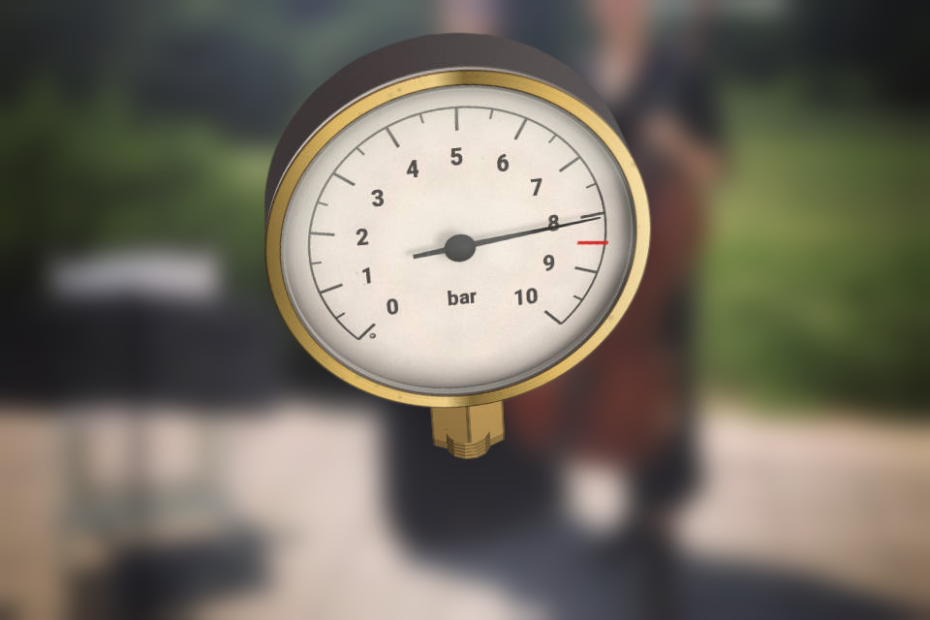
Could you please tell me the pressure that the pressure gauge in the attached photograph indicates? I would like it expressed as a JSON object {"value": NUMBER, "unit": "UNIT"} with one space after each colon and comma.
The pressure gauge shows {"value": 8, "unit": "bar"}
